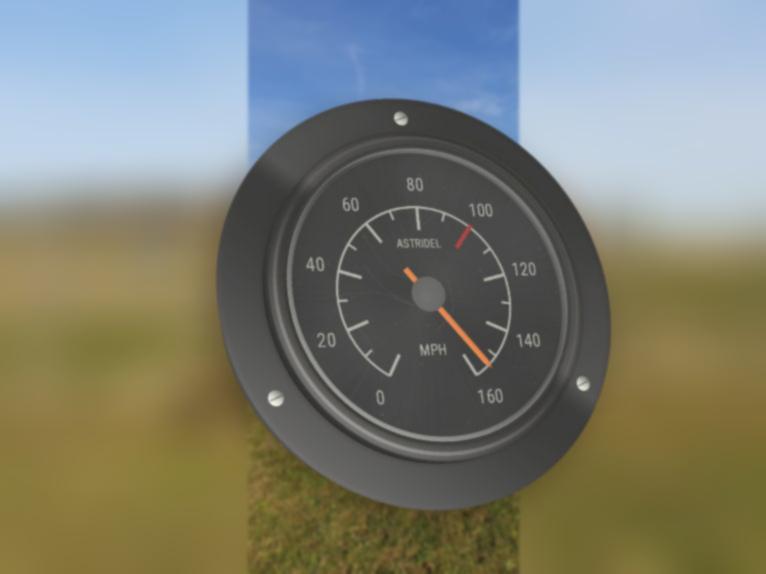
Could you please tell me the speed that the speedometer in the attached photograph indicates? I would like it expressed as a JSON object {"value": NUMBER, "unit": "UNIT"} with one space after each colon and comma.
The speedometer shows {"value": 155, "unit": "mph"}
